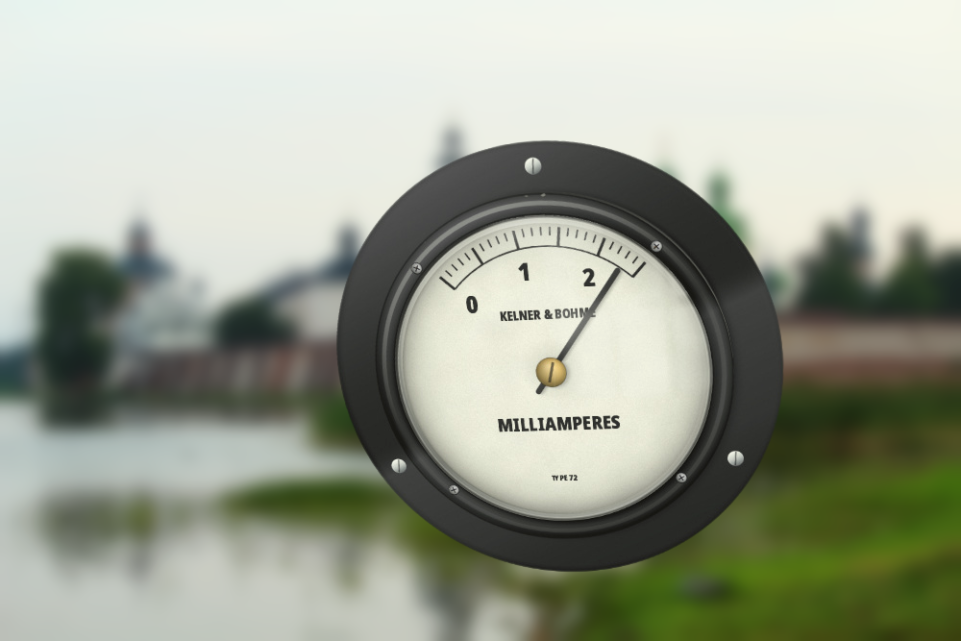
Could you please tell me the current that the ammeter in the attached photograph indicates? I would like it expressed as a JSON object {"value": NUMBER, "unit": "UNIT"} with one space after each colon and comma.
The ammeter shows {"value": 2.3, "unit": "mA"}
